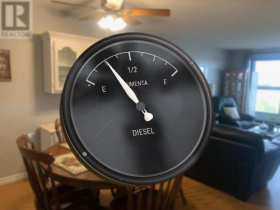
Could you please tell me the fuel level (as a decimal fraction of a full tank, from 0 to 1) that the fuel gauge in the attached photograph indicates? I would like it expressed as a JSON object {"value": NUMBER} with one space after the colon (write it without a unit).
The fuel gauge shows {"value": 0.25}
